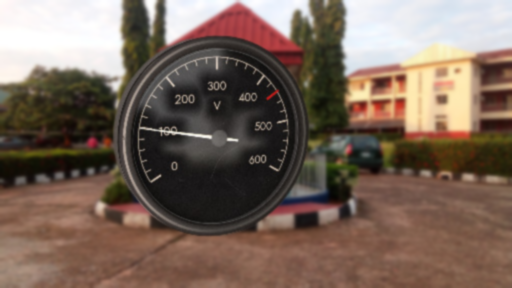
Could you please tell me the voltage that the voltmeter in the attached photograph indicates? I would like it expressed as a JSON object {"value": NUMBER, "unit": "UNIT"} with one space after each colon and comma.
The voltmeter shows {"value": 100, "unit": "V"}
